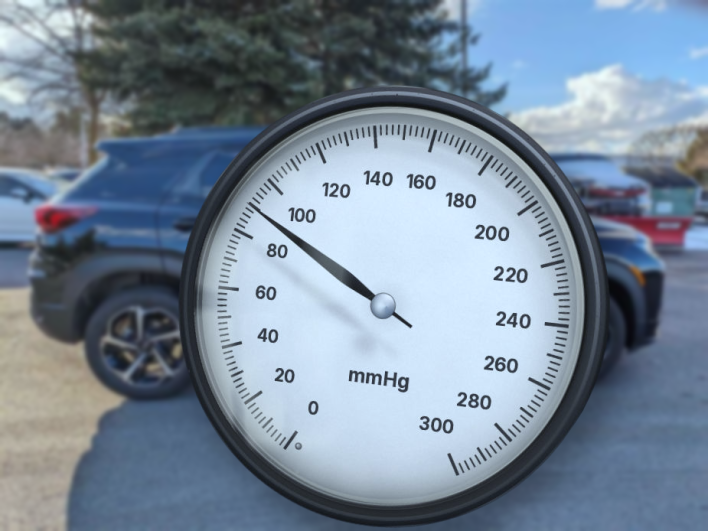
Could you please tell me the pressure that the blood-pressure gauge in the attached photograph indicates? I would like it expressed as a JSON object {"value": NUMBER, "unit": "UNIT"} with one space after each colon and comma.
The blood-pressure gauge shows {"value": 90, "unit": "mmHg"}
